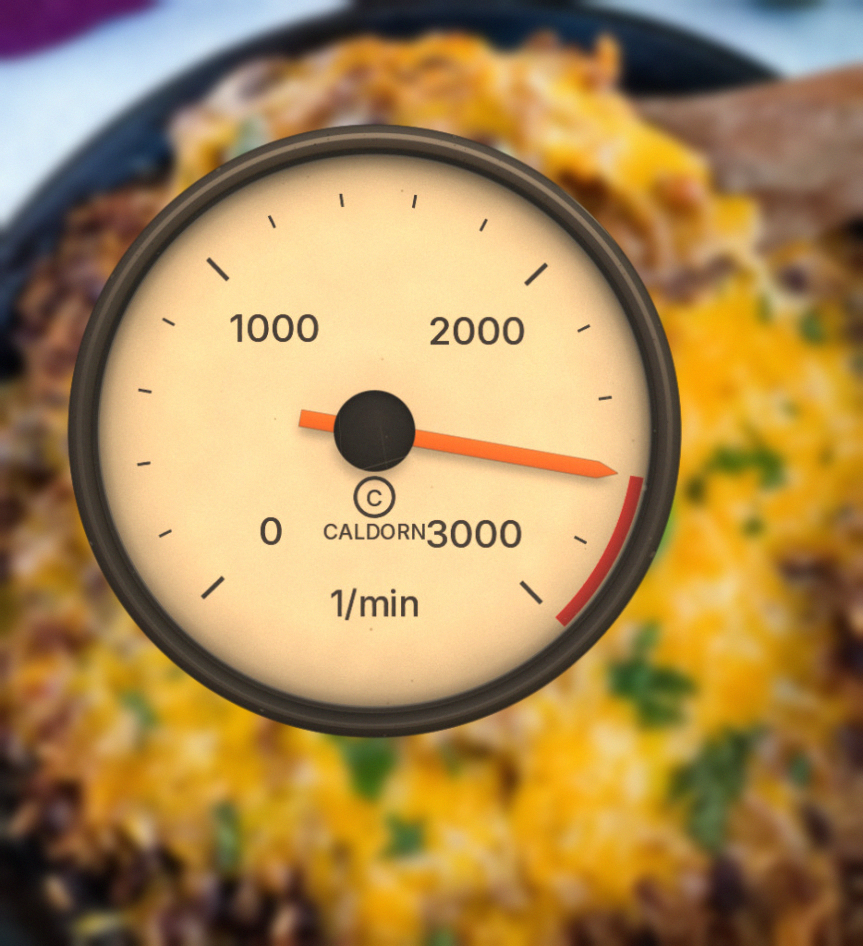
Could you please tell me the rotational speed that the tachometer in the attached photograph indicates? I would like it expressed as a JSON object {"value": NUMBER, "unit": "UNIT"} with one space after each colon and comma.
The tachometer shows {"value": 2600, "unit": "rpm"}
